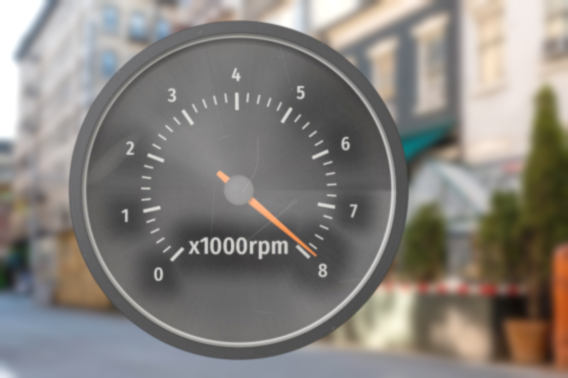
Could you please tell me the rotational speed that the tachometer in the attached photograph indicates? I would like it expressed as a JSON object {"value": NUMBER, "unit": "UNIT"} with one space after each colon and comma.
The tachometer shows {"value": 7900, "unit": "rpm"}
